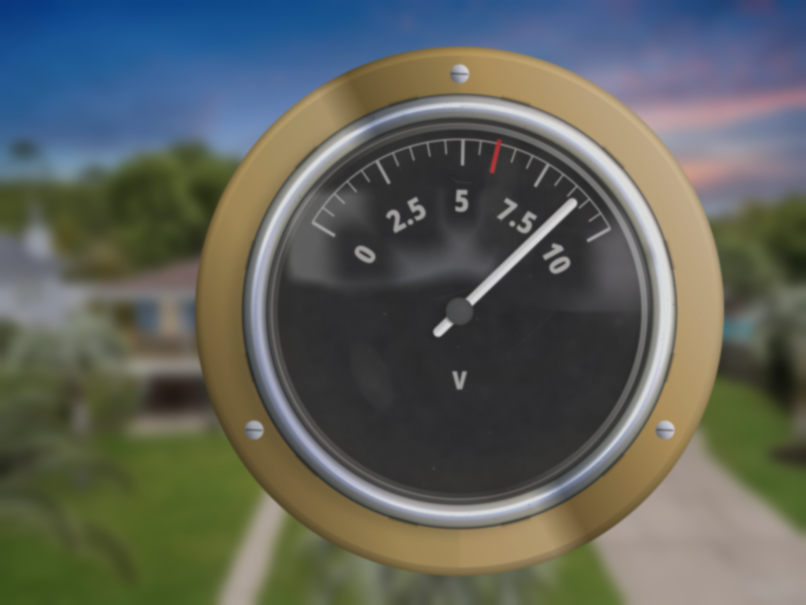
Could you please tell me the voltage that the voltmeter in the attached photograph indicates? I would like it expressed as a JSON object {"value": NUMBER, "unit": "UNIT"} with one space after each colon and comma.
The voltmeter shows {"value": 8.75, "unit": "V"}
